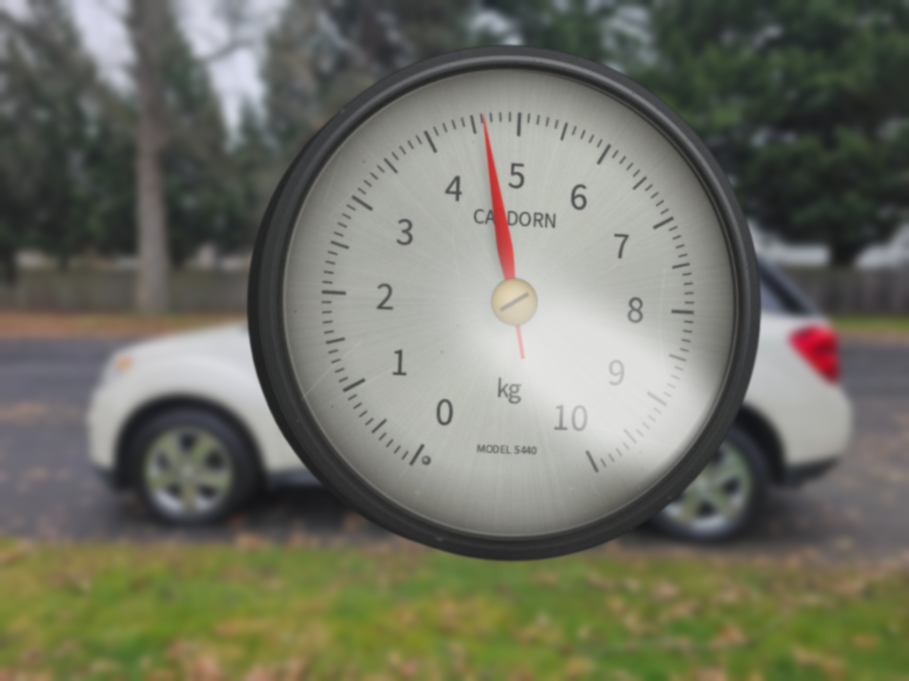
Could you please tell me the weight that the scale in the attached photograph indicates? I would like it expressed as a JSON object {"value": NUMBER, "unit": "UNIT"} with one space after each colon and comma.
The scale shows {"value": 4.6, "unit": "kg"}
